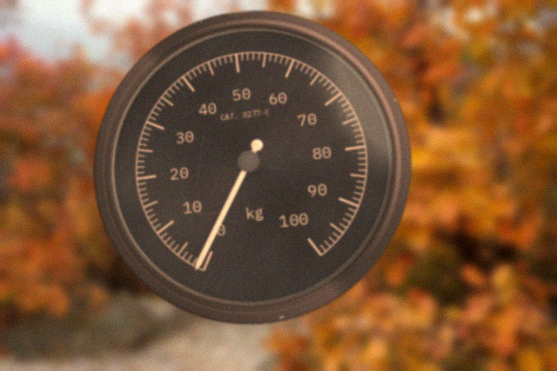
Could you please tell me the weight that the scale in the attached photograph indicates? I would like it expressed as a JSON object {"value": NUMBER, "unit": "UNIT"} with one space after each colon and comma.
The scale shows {"value": 1, "unit": "kg"}
